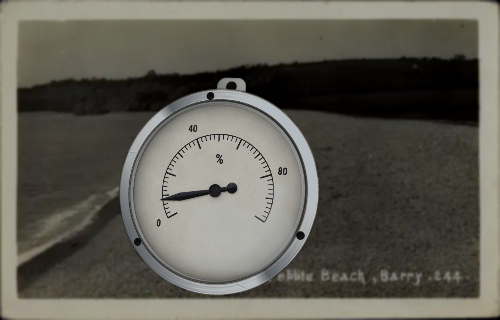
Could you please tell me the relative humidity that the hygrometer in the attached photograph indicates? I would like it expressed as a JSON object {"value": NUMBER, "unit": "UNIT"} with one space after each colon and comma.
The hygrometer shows {"value": 8, "unit": "%"}
